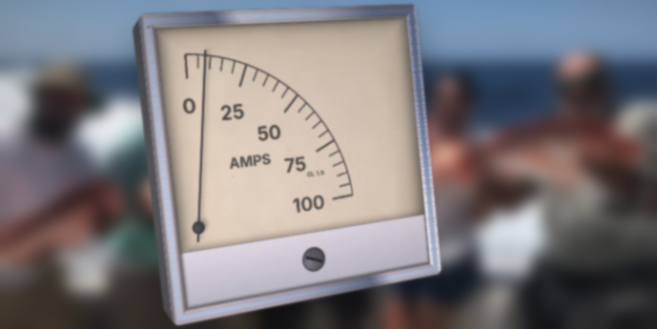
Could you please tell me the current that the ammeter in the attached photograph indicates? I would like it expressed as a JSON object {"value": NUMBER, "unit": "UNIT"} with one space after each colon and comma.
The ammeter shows {"value": 7.5, "unit": "A"}
